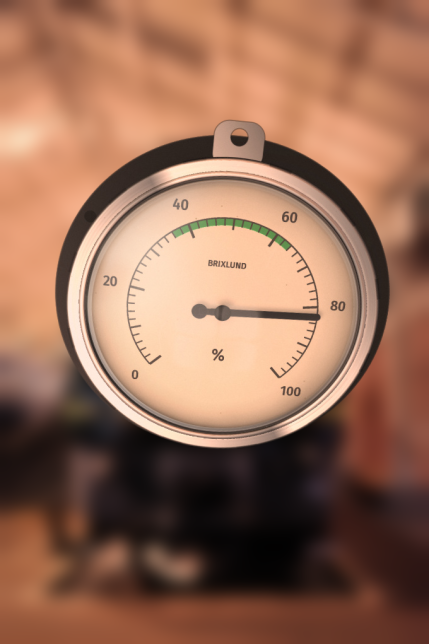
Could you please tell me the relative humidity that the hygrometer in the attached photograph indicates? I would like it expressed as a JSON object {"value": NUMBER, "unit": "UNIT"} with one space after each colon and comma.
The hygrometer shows {"value": 82, "unit": "%"}
